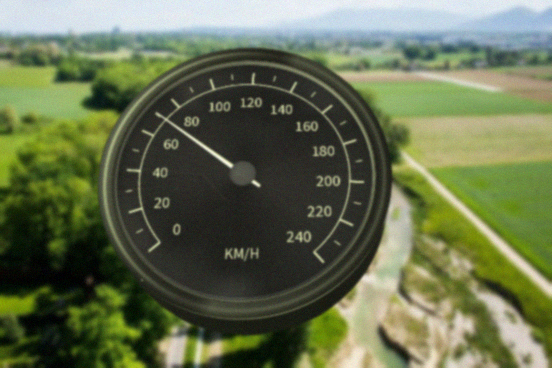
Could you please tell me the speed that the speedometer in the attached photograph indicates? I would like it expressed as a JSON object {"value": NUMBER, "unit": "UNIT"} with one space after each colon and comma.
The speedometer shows {"value": 70, "unit": "km/h"}
